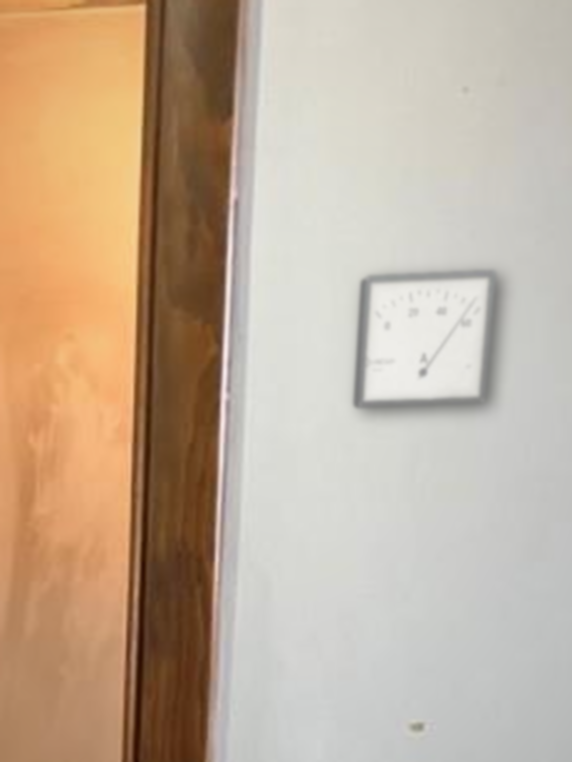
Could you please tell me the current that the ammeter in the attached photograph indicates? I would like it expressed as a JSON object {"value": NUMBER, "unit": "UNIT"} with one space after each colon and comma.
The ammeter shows {"value": 55, "unit": "A"}
